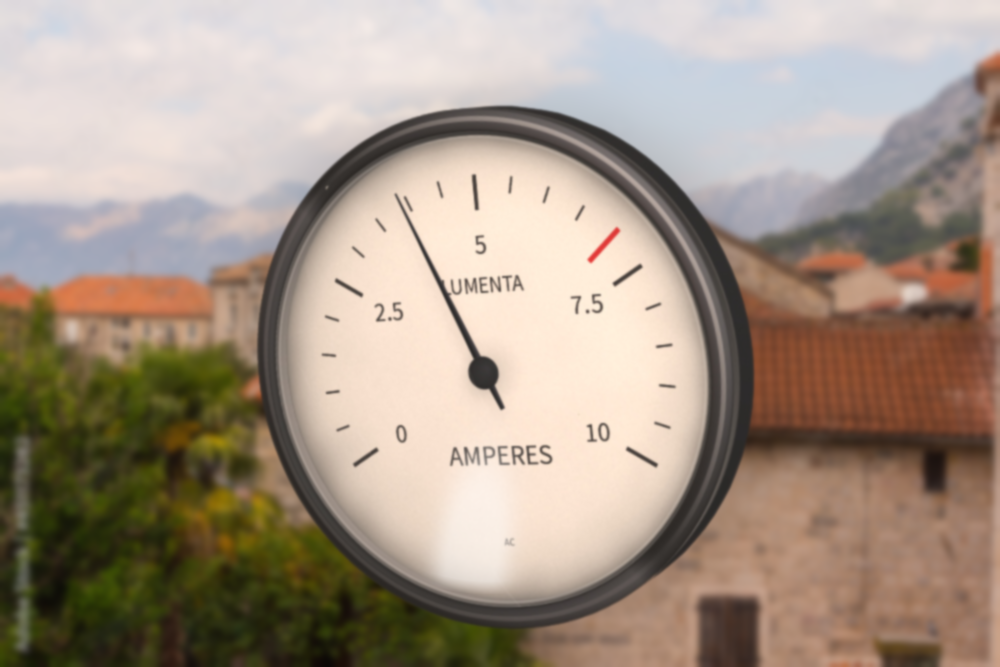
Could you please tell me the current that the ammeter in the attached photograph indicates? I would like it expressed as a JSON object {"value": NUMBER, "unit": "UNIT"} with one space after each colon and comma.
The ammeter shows {"value": 4, "unit": "A"}
